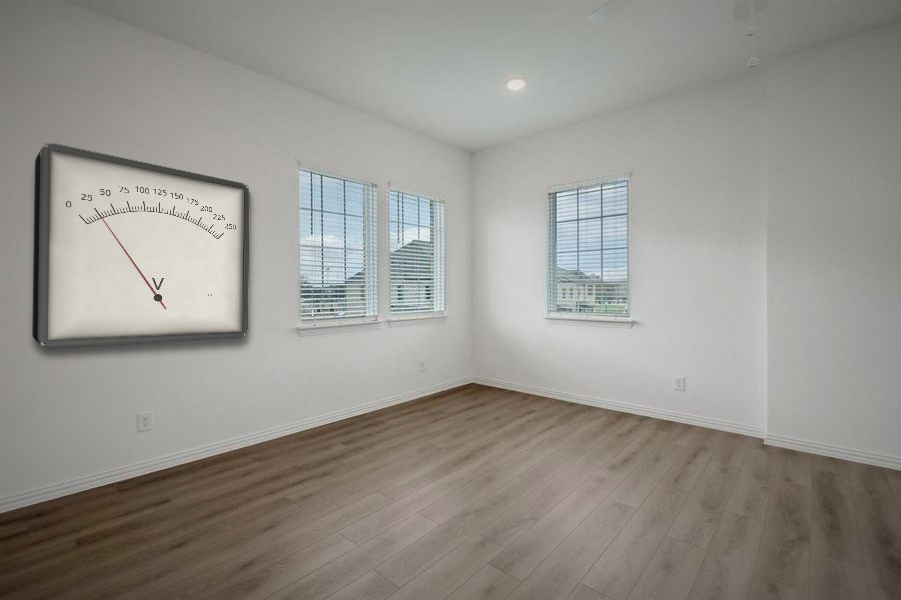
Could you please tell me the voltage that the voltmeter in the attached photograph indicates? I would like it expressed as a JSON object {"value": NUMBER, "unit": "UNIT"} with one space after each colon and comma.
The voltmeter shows {"value": 25, "unit": "V"}
